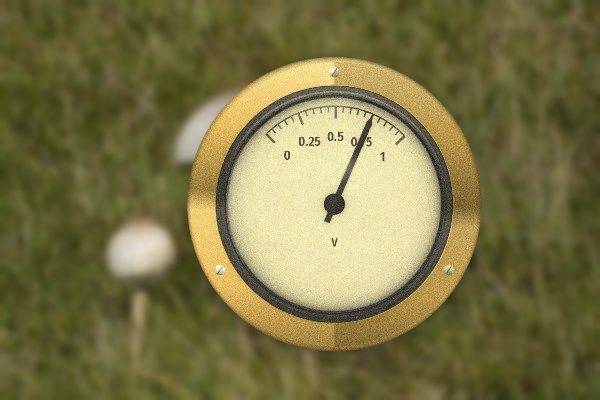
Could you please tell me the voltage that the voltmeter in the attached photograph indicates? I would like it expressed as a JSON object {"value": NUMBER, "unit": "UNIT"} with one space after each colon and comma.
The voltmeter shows {"value": 0.75, "unit": "V"}
